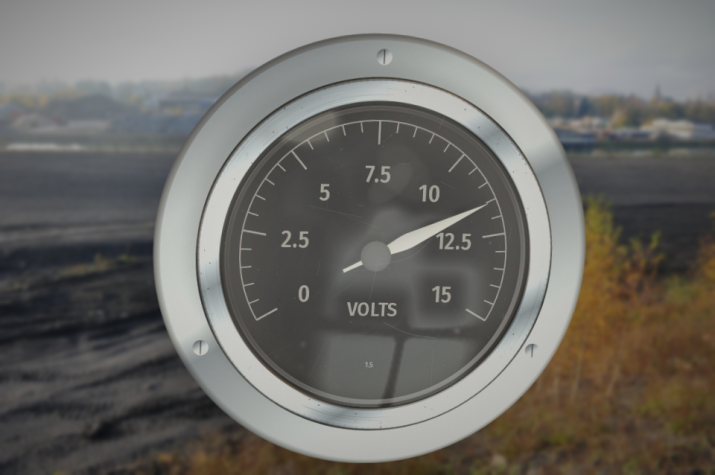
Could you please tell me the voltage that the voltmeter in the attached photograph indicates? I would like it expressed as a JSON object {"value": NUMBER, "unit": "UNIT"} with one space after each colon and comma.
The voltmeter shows {"value": 11.5, "unit": "V"}
